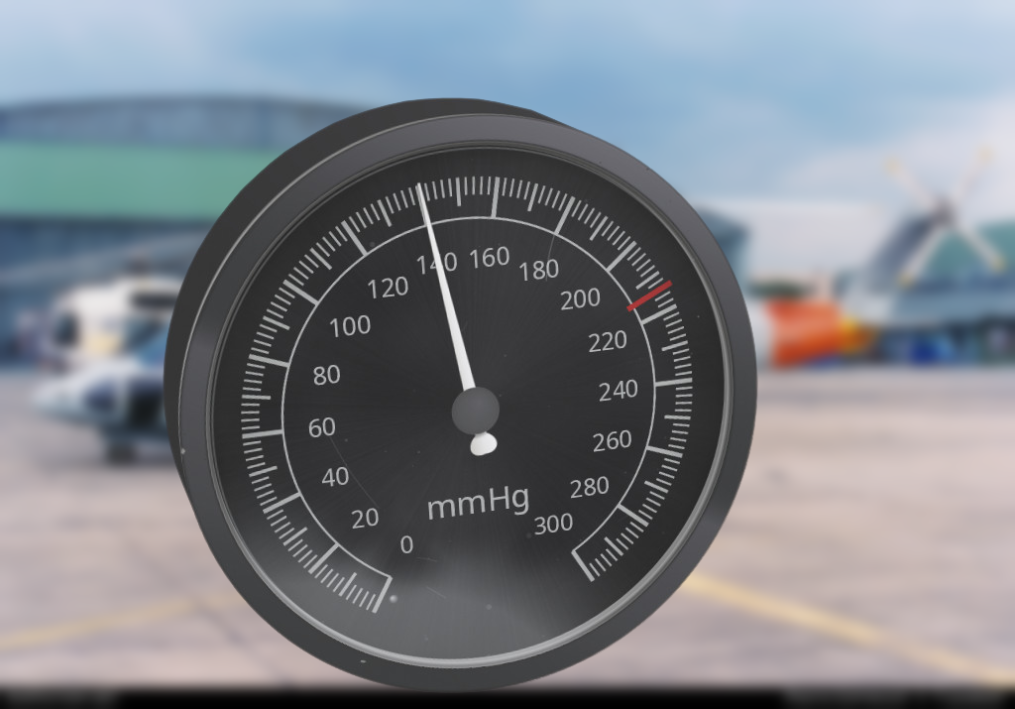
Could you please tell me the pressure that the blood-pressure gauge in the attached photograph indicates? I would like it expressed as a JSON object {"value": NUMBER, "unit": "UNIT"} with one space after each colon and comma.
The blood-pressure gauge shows {"value": 140, "unit": "mmHg"}
